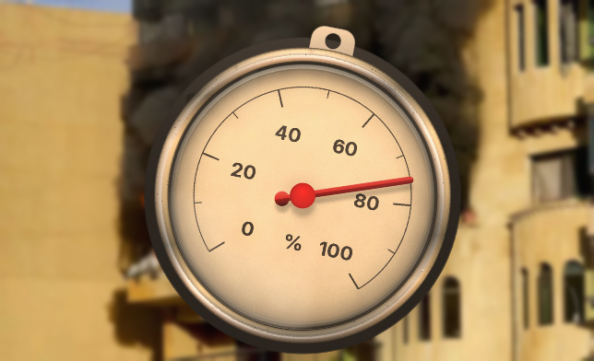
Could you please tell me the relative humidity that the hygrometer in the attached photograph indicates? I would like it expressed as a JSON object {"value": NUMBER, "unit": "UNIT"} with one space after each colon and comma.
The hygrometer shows {"value": 75, "unit": "%"}
